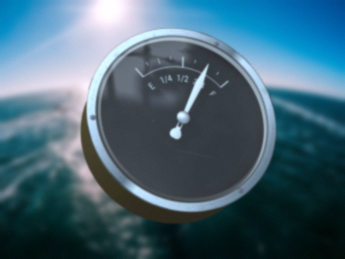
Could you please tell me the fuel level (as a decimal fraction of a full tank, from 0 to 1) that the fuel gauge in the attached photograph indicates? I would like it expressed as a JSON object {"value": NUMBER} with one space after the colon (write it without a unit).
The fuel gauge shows {"value": 0.75}
